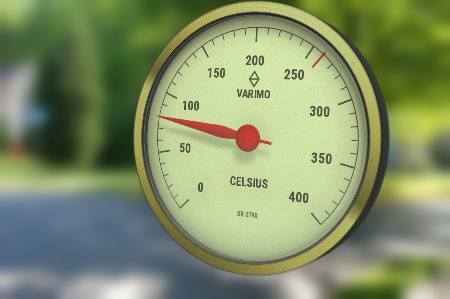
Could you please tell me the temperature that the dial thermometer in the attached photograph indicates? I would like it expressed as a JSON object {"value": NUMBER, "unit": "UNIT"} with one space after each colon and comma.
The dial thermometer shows {"value": 80, "unit": "°C"}
